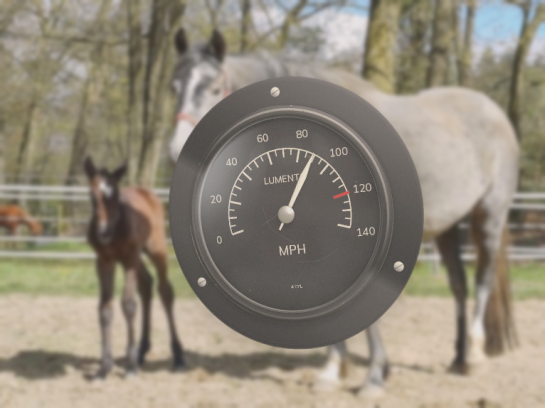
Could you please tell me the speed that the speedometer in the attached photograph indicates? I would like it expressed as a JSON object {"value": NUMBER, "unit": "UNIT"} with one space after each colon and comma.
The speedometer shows {"value": 90, "unit": "mph"}
